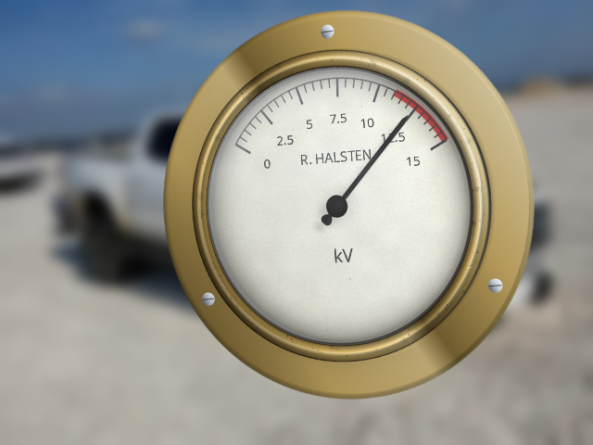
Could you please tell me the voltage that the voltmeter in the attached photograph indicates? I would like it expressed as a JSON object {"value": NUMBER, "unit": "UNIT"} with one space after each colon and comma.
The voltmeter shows {"value": 12.5, "unit": "kV"}
